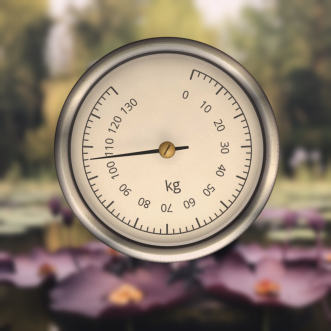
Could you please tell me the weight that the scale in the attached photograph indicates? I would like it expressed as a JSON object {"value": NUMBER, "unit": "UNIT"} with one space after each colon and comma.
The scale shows {"value": 106, "unit": "kg"}
